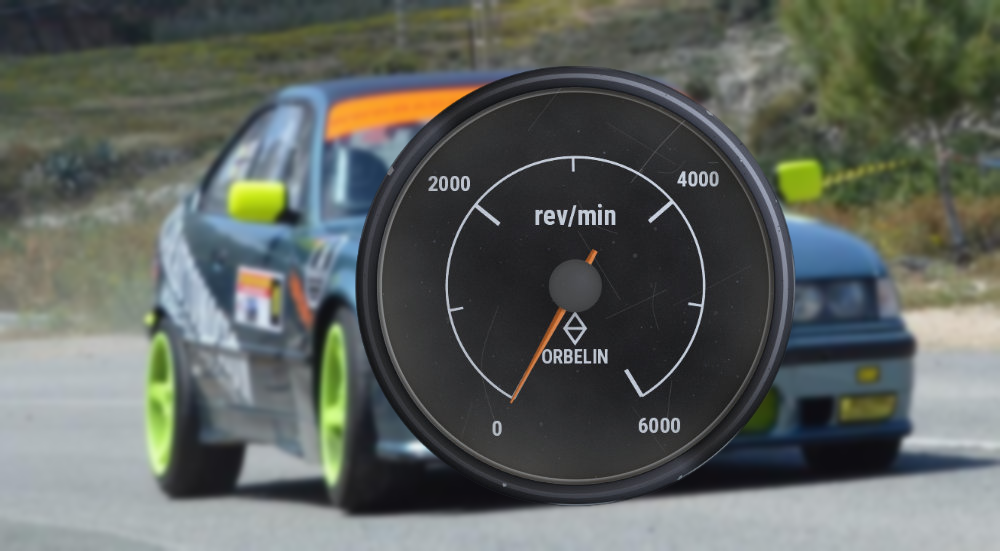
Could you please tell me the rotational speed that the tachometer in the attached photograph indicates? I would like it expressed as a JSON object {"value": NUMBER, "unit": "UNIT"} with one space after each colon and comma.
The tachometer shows {"value": 0, "unit": "rpm"}
